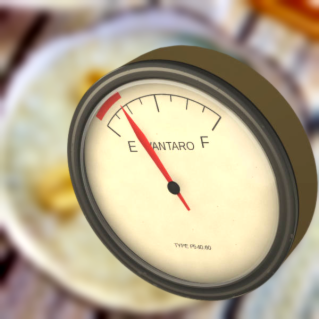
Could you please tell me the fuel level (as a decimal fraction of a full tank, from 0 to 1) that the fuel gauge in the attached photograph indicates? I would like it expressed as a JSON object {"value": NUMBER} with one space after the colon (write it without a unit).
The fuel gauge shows {"value": 0.25}
